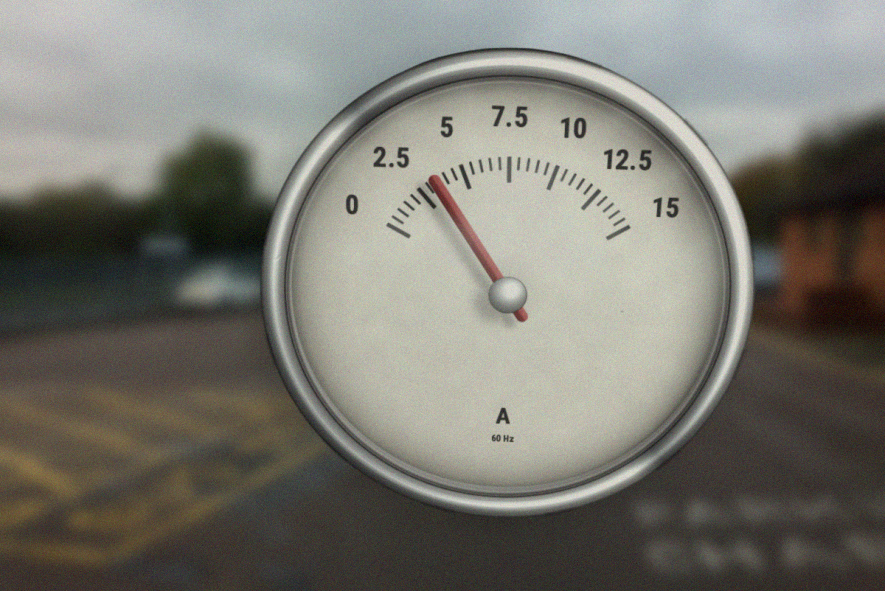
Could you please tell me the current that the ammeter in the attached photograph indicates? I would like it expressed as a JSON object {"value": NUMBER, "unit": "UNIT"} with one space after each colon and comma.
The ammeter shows {"value": 3.5, "unit": "A"}
